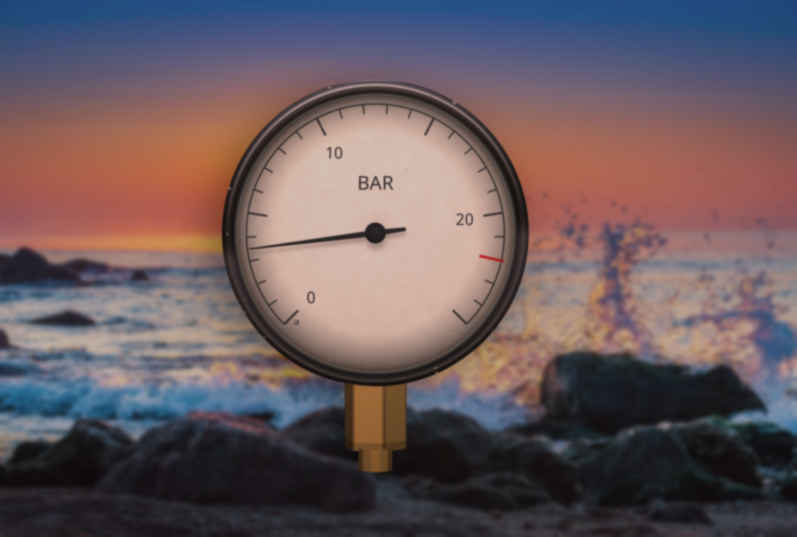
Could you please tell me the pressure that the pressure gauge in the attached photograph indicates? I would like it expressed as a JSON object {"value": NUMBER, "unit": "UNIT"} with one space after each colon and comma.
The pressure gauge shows {"value": 3.5, "unit": "bar"}
